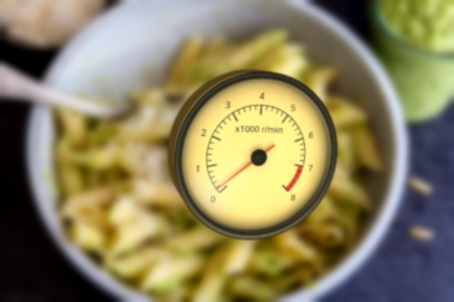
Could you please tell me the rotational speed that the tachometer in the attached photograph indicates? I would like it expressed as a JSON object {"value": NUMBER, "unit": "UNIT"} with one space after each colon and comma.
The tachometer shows {"value": 200, "unit": "rpm"}
